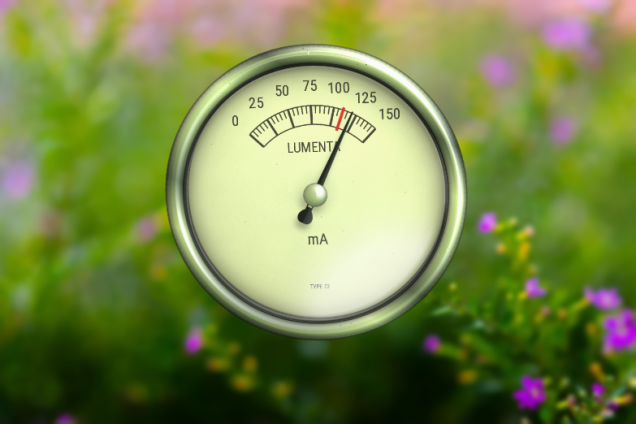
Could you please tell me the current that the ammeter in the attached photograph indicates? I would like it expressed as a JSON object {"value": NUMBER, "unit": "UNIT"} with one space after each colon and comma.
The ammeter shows {"value": 120, "unit": "mA"}
